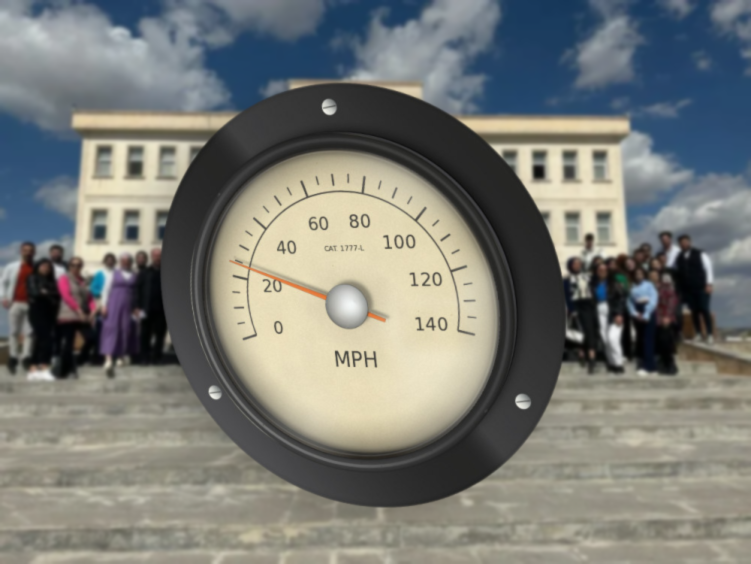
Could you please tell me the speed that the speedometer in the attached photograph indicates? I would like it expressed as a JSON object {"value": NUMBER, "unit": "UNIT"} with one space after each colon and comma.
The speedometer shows {"value": 25, "unit": "mph"}
